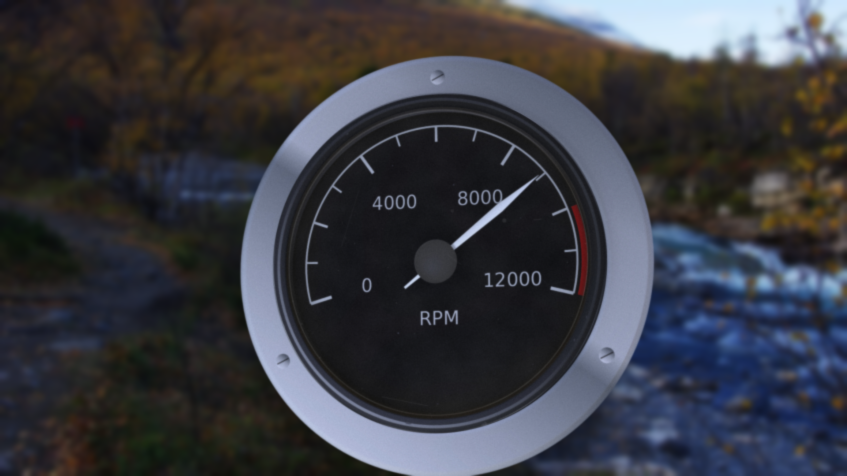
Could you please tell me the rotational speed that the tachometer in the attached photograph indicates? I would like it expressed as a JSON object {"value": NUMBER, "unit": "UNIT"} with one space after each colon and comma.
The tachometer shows {"value": 9000, "unit": "rpm"}
